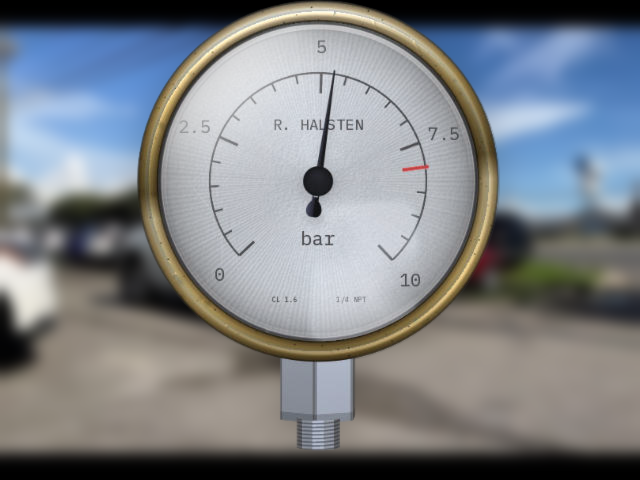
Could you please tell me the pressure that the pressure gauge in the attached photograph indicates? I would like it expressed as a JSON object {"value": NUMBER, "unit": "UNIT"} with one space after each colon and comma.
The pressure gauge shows {"value": 5.25, "unit": "bar"}
